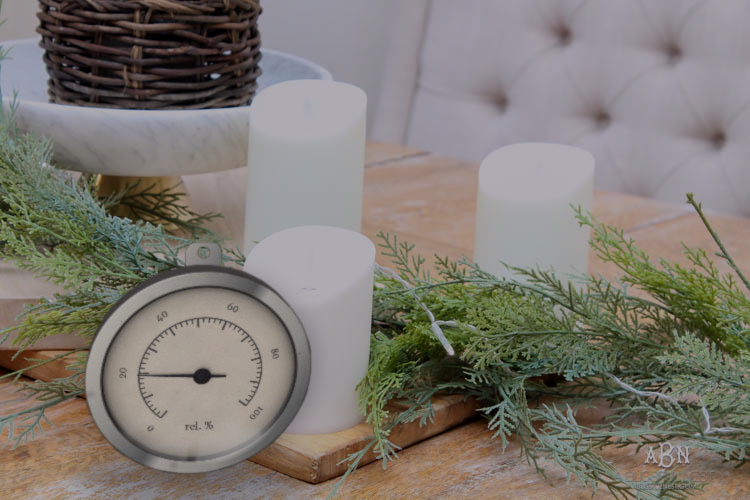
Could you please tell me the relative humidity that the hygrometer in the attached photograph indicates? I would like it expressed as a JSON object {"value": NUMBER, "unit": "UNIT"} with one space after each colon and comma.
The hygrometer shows {"value": 20, "unit": "%"}
